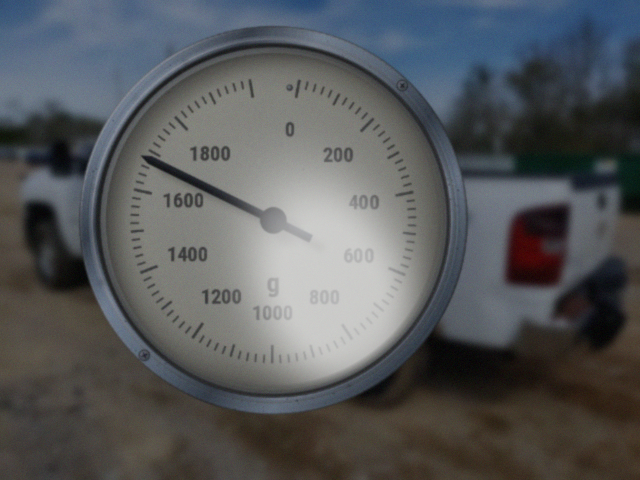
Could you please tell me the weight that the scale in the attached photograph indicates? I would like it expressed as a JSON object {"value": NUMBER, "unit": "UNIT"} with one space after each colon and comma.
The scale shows {"value": 1680, "unit": "g"}
